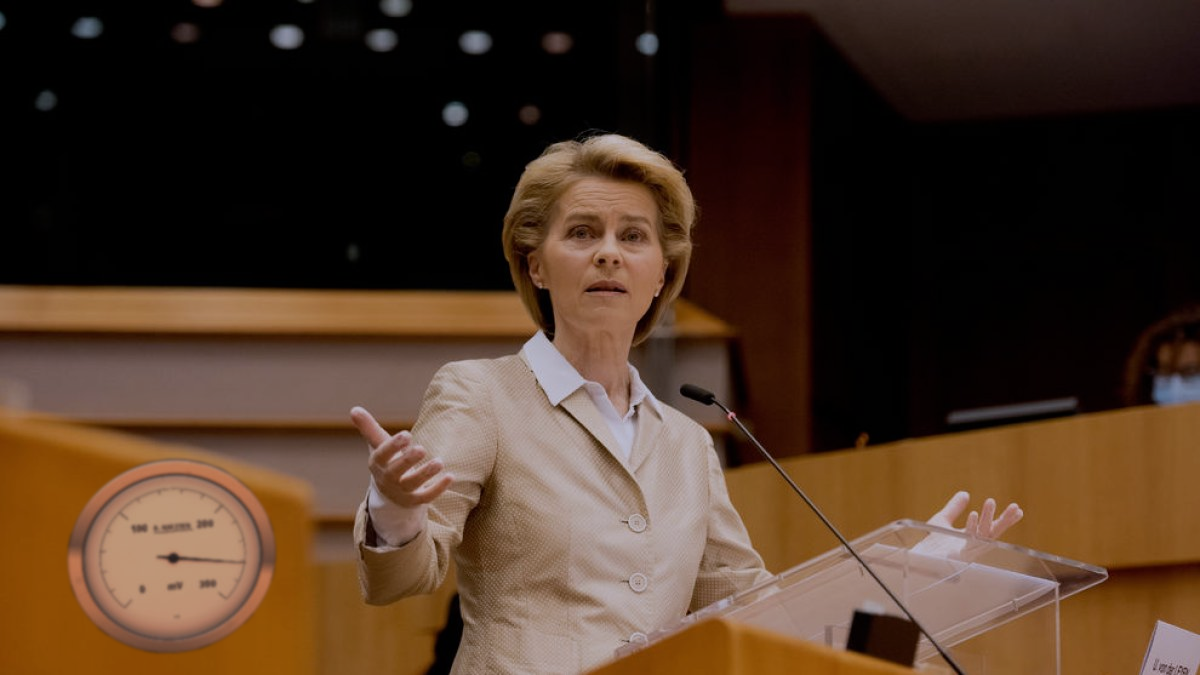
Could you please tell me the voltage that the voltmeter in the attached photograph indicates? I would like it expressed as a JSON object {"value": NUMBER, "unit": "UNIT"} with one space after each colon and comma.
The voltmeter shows {"value": 260, "unit": "mV"}
